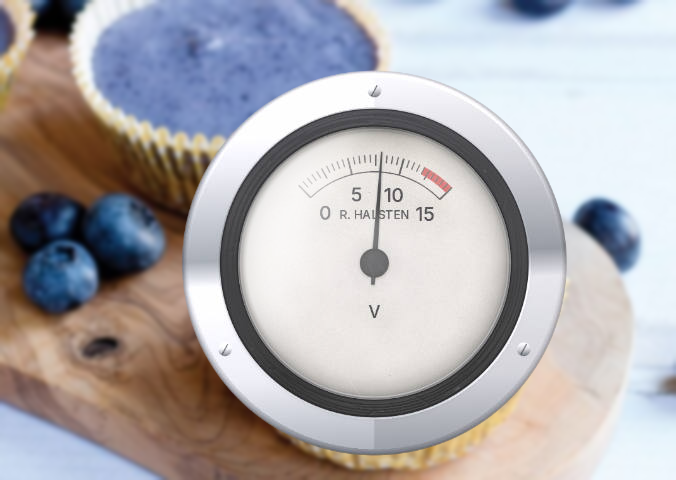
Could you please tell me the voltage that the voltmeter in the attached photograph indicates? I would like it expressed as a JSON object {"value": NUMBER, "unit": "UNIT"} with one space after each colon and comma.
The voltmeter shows {"value": 8, "unit": "V"}
